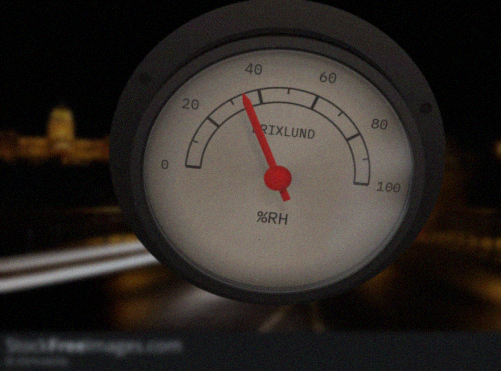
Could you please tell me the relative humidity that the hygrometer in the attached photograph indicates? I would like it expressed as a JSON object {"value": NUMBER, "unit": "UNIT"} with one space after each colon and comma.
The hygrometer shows {"value": 35, "unit": "%"}
